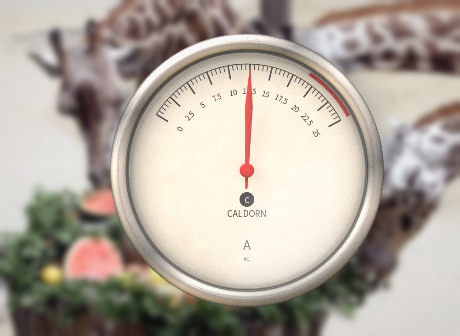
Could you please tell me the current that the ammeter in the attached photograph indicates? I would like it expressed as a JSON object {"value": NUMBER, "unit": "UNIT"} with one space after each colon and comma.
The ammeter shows {"value": 12.5, "unit": "A"}
